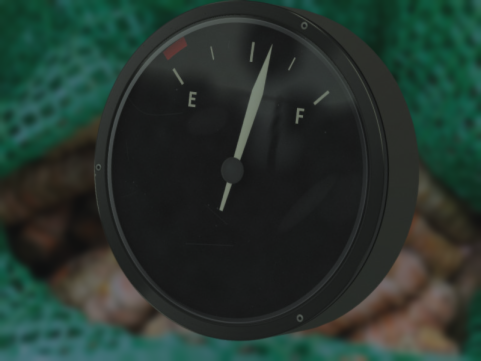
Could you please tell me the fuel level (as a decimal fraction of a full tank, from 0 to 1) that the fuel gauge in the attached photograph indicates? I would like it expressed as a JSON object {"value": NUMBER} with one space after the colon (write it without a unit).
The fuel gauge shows {"value": 0.625}
